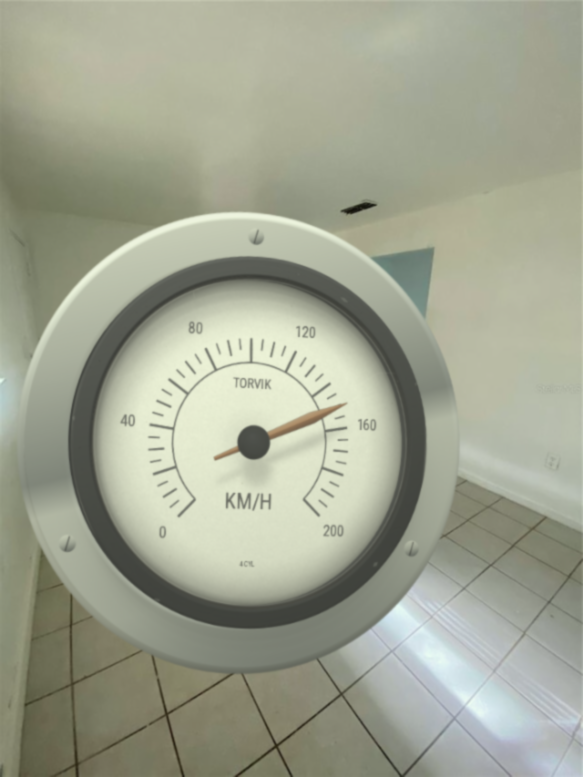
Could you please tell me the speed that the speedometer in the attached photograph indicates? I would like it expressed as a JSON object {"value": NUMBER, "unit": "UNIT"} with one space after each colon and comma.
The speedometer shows {"value": 150, "unit": "km/h"}
